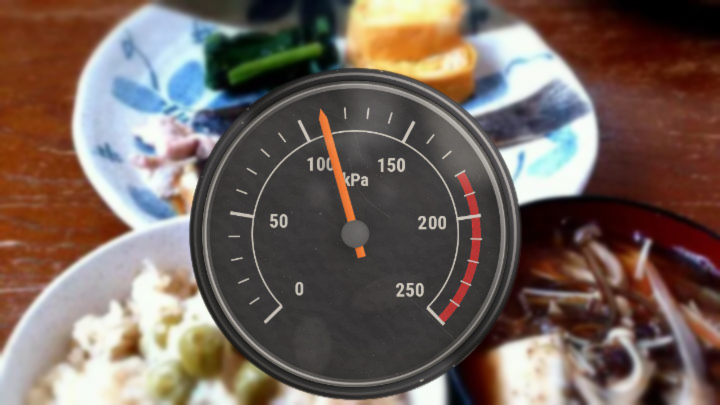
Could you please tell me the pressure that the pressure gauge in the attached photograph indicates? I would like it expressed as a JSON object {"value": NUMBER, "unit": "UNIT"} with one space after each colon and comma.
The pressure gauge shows {"value": 110, "unit": "kPa"}
